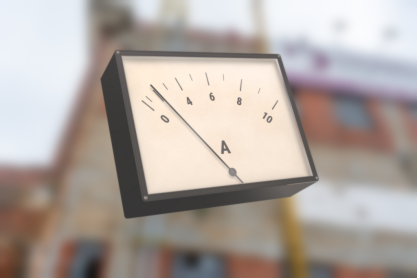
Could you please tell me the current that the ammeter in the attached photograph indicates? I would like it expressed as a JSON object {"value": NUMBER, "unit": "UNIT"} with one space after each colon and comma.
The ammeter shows {"value": 2, "unit": "A"}
